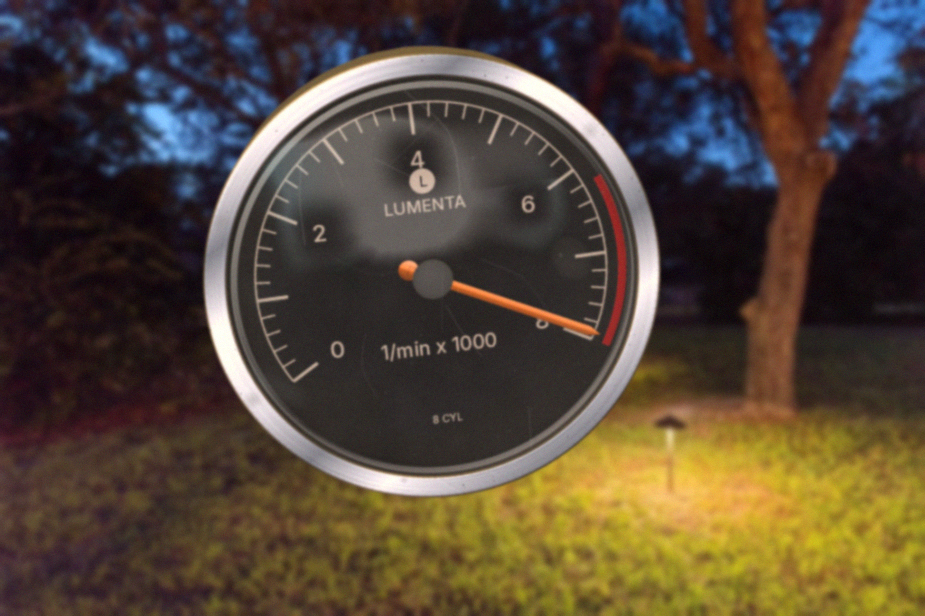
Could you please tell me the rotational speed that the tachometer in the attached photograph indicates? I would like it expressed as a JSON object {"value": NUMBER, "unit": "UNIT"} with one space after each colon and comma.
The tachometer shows {"value": 7900, "unit": "rpm"}
